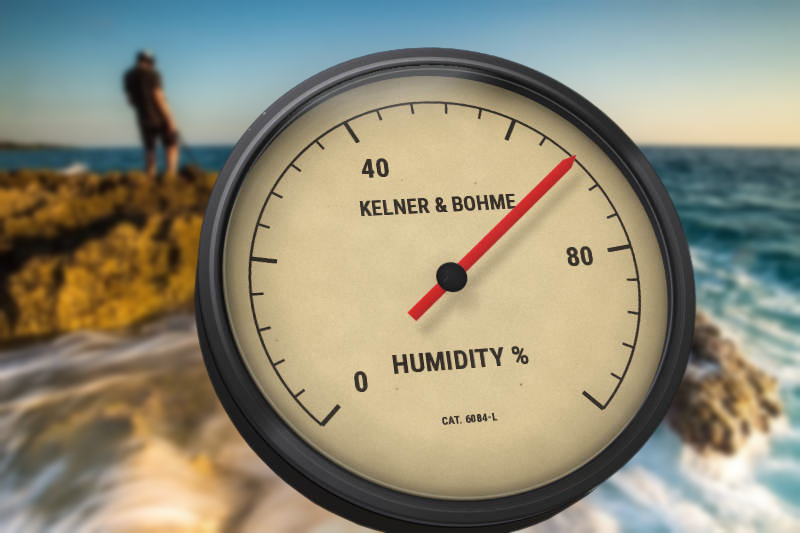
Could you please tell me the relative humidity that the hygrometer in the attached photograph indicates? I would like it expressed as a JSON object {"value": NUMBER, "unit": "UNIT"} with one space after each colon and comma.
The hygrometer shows {"value": 68, "unit": "%"}
